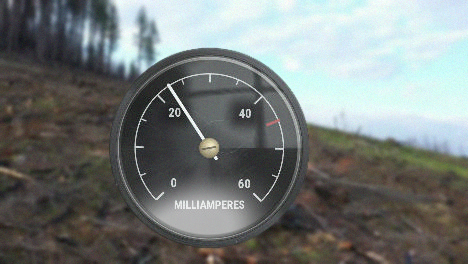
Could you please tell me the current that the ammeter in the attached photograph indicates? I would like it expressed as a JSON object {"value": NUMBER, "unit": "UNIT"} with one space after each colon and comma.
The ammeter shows {"value": 22.5, "unit": "mA"}
